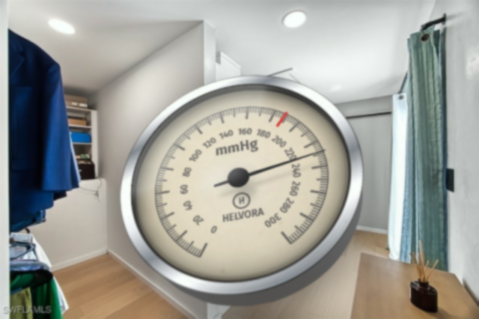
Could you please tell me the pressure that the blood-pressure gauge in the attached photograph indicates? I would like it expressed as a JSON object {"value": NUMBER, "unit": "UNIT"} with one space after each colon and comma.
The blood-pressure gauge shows {"value": 230, "unit": "mmHg"}
